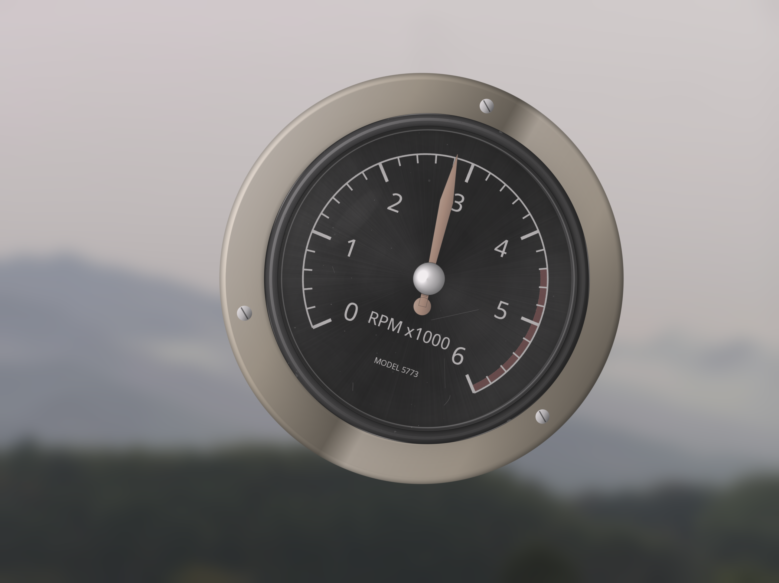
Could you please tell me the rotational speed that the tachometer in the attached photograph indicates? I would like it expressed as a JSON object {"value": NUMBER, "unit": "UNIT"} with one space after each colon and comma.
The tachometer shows {"value": 2800, "unit": "rpm"}
